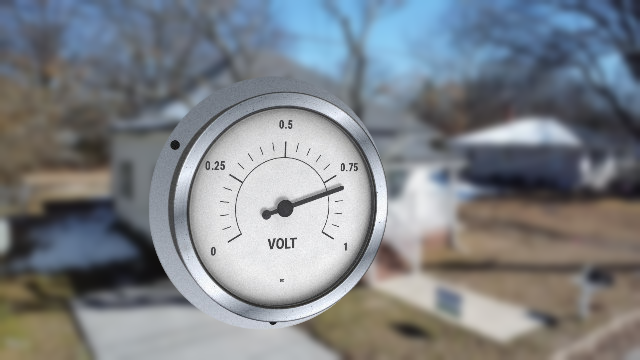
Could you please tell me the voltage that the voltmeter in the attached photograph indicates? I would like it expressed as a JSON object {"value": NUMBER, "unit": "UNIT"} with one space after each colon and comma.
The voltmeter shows {"value": 0.8, "unit": "V"}
